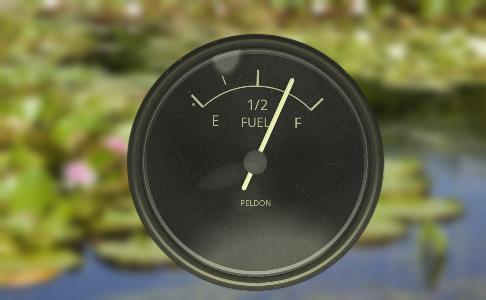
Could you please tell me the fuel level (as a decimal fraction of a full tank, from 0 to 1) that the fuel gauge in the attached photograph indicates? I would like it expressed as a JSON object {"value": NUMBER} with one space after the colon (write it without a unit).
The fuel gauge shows {"value": 0.75}
